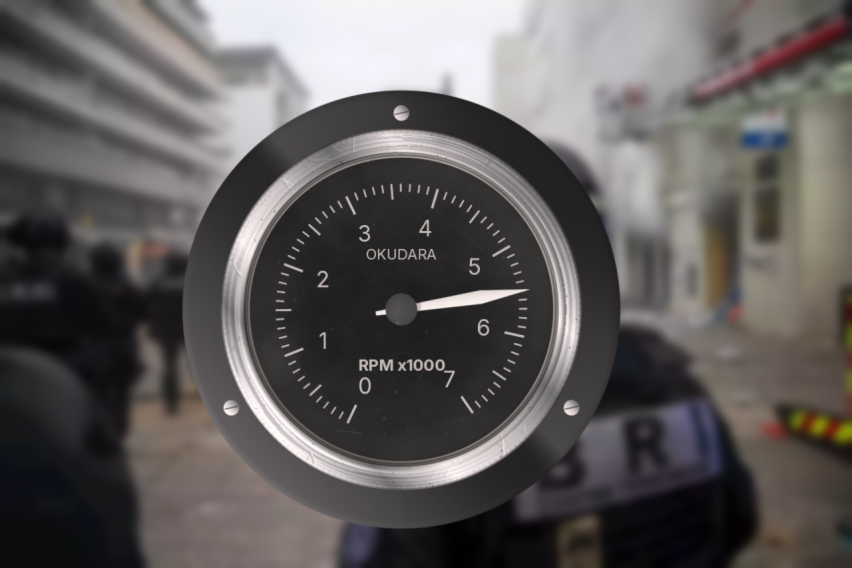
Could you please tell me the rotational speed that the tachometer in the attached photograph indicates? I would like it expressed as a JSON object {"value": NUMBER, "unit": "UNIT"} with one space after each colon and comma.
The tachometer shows {"value": 5500, "unit": "rpm"}
